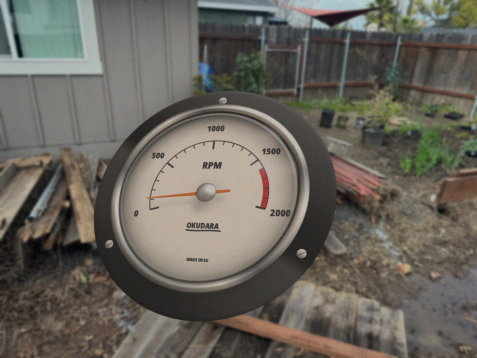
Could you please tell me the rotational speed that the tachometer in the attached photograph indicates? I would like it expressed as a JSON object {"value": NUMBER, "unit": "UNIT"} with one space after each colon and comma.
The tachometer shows {"value": 100, "unit": "rpm"}
